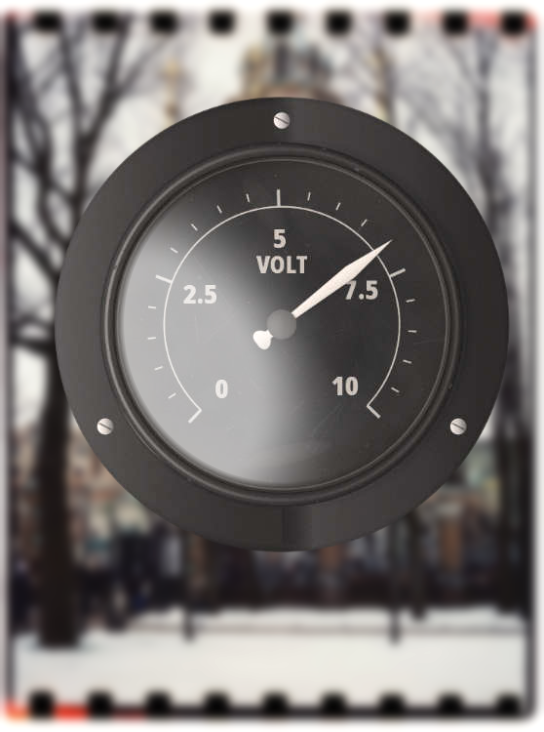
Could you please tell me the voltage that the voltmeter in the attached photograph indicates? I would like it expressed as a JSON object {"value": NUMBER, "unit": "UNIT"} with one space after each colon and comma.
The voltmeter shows {"value": 7, "unit": "V"}
